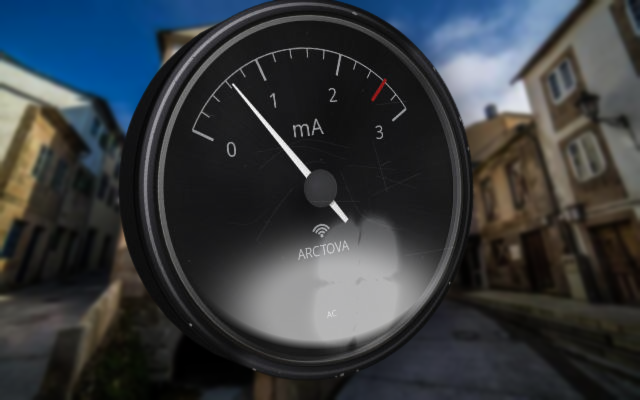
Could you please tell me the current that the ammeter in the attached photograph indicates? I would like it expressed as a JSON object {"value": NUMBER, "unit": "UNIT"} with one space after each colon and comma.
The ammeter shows {"value": 0.6, "unit": "mA"}
